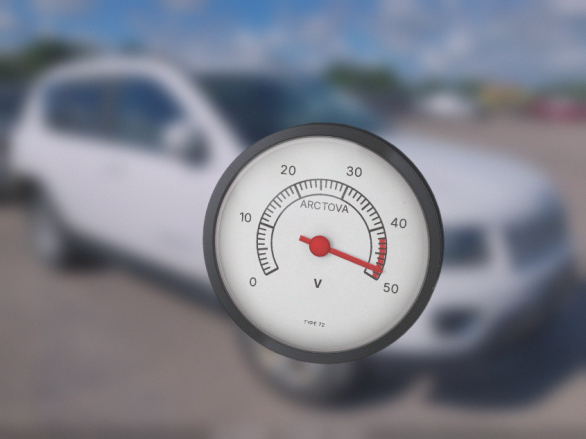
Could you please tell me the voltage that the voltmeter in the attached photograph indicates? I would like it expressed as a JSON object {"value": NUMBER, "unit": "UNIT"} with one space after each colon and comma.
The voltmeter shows {"value": 48, "unit": "V"}
